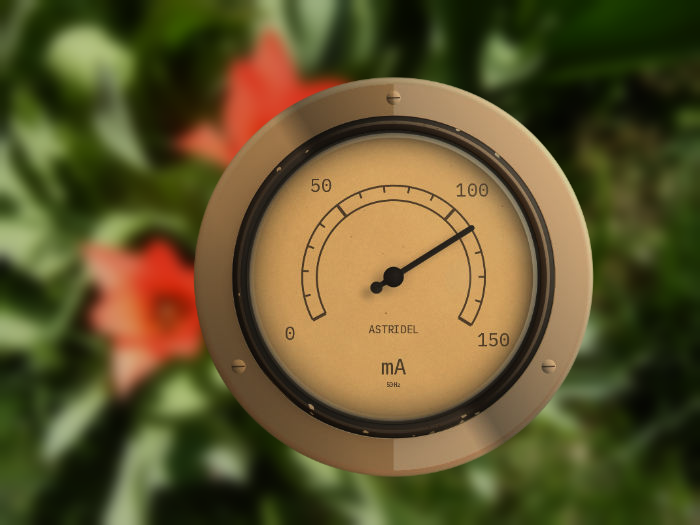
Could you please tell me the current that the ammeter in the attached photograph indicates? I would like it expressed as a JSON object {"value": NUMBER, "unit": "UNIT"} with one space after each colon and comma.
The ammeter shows {"value": 110, "unit": "mA"}
